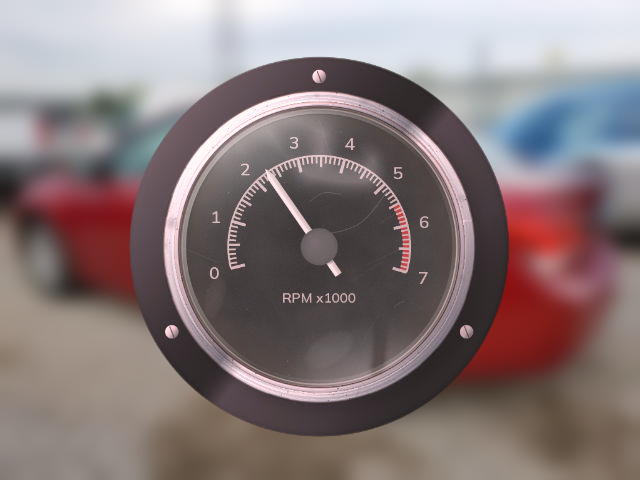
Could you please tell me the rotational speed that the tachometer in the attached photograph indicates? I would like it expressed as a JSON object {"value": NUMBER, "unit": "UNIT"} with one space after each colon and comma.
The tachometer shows {"value": 2300, "unit": "rpm"}
